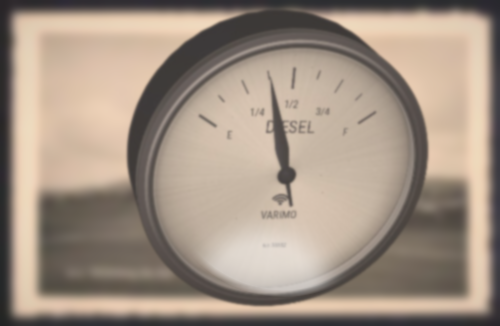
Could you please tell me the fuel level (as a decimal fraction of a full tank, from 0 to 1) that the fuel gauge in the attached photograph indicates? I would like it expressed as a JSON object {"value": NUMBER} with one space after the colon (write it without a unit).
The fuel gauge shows {"value": 0.375}
